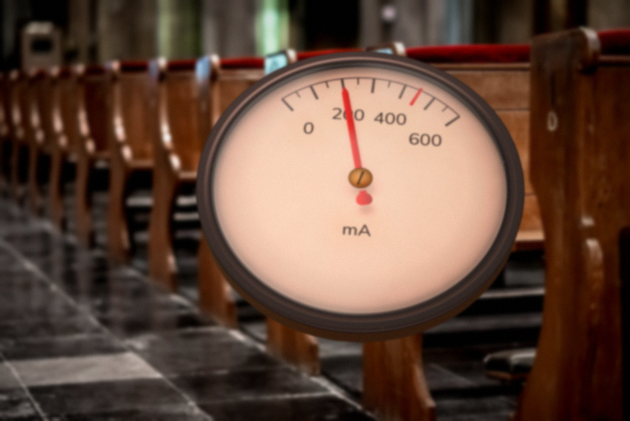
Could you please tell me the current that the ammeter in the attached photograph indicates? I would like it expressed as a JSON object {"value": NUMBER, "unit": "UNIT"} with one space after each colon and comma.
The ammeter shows {"value": 200, "unit": "mA"}
